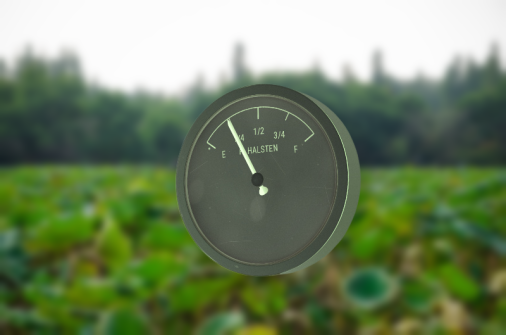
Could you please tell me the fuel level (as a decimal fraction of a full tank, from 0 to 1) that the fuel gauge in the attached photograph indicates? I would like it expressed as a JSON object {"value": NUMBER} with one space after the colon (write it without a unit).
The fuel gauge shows {"value": 0.25}
